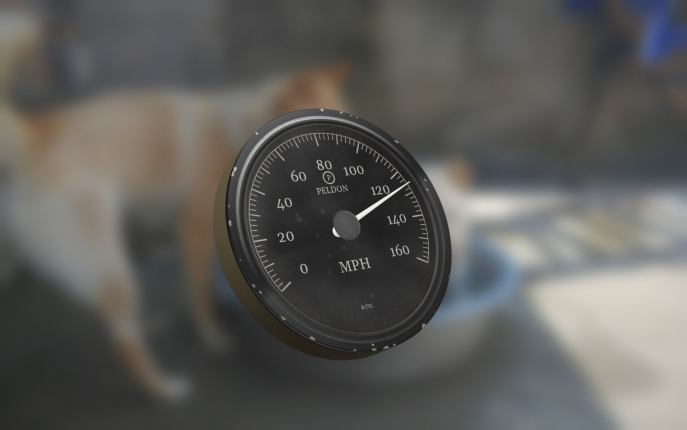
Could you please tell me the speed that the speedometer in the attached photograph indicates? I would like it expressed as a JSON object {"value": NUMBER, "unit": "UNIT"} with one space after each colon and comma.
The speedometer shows {"value": 126, "unit": "mph"}
